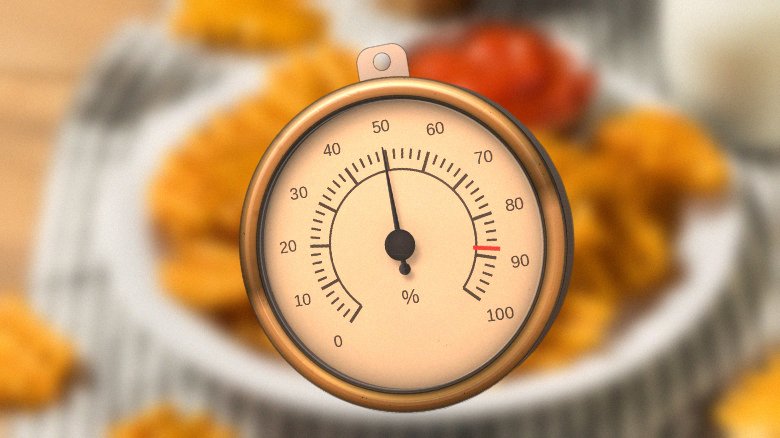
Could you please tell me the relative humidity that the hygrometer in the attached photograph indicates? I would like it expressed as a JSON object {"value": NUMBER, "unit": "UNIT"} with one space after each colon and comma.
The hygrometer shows {"value": 50, "unit": "%"}
